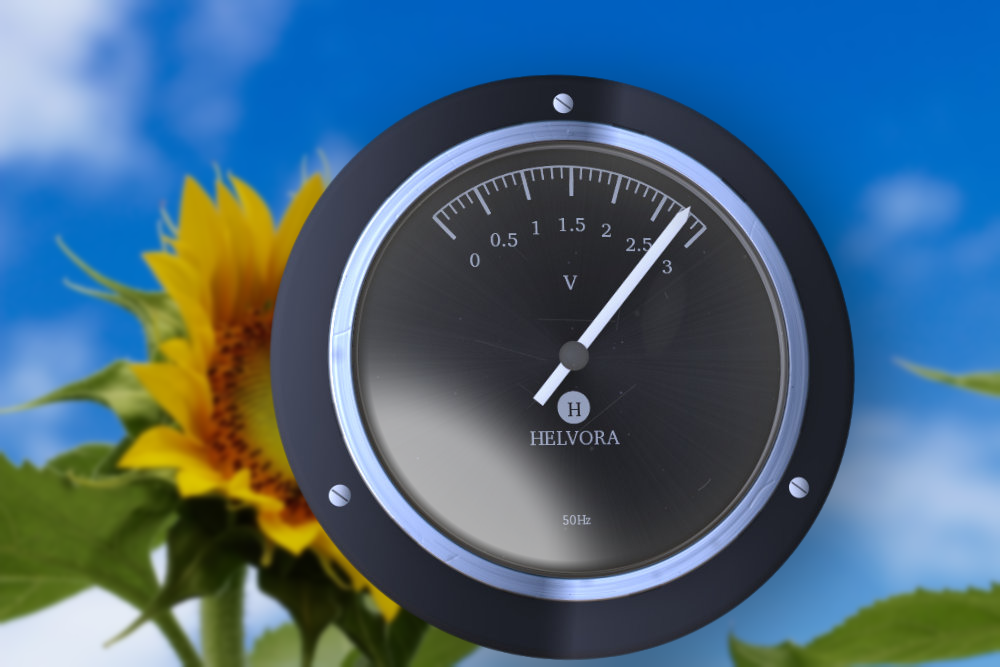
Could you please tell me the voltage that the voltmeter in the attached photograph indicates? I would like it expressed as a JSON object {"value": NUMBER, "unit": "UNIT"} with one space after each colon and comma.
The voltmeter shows {"value": 2.75, "unit": "V"}
